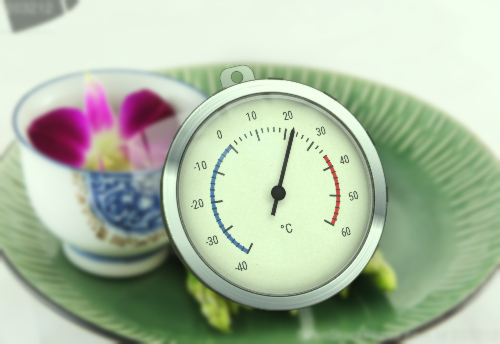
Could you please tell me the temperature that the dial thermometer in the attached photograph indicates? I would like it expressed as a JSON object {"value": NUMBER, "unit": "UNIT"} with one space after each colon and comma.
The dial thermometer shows {"value": 22, "unit": "°C"}
